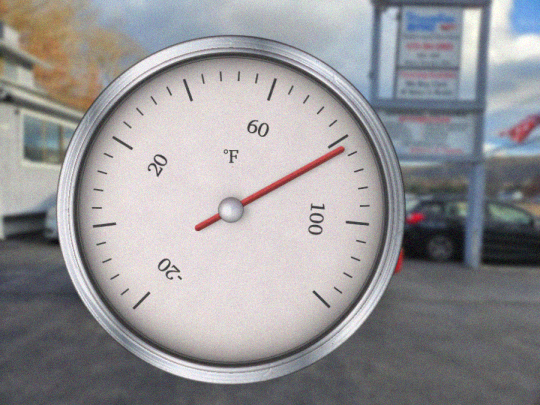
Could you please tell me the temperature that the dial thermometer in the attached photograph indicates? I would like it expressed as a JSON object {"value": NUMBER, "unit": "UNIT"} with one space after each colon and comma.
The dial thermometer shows {"value": 82, "unit": "°F"}
